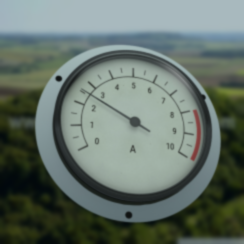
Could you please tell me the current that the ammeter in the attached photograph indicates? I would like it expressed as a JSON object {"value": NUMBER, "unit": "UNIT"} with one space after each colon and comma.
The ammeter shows {"value": 2.5, "unit": "A"}
